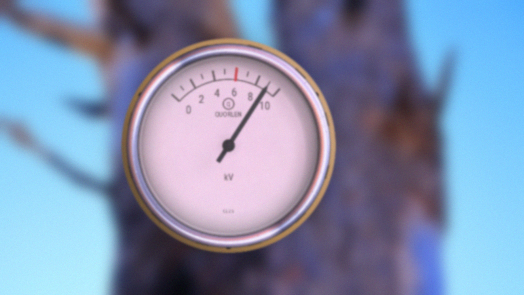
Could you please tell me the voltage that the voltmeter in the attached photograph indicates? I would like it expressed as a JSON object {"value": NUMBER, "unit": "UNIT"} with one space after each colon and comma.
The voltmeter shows {"value": 9, "unit": "kV"}
